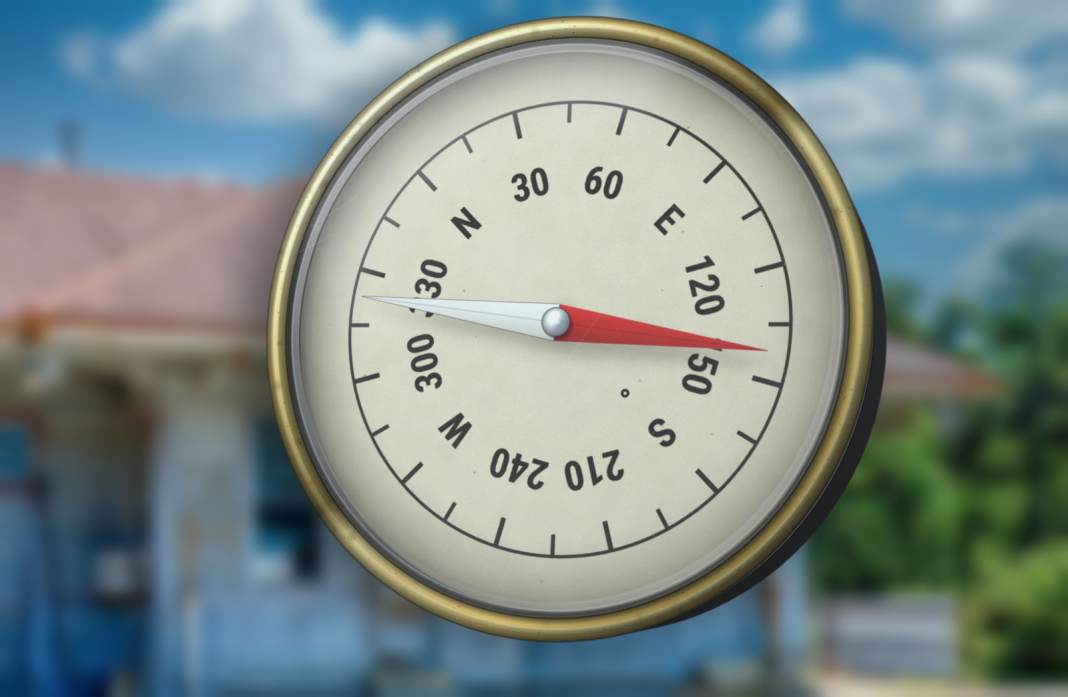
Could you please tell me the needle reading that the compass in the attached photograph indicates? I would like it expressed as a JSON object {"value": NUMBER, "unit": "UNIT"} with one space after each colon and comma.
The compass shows {"value": 142.5, "unit": "°"}
